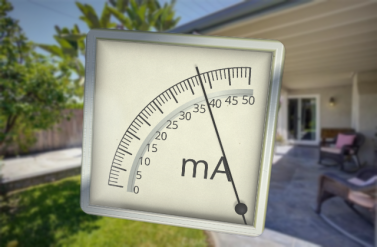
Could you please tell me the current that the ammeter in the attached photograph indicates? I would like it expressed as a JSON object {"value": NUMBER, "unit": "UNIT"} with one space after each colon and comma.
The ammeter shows {"value": 38, "unit": "mA"}
